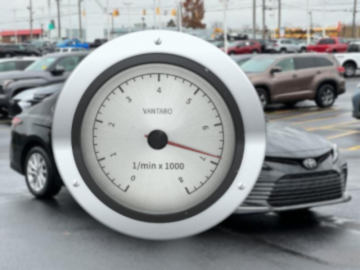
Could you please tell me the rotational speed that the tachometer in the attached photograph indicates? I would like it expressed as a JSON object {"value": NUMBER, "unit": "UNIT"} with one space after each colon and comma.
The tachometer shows {"value": 6800, "unit": "rpm"}
